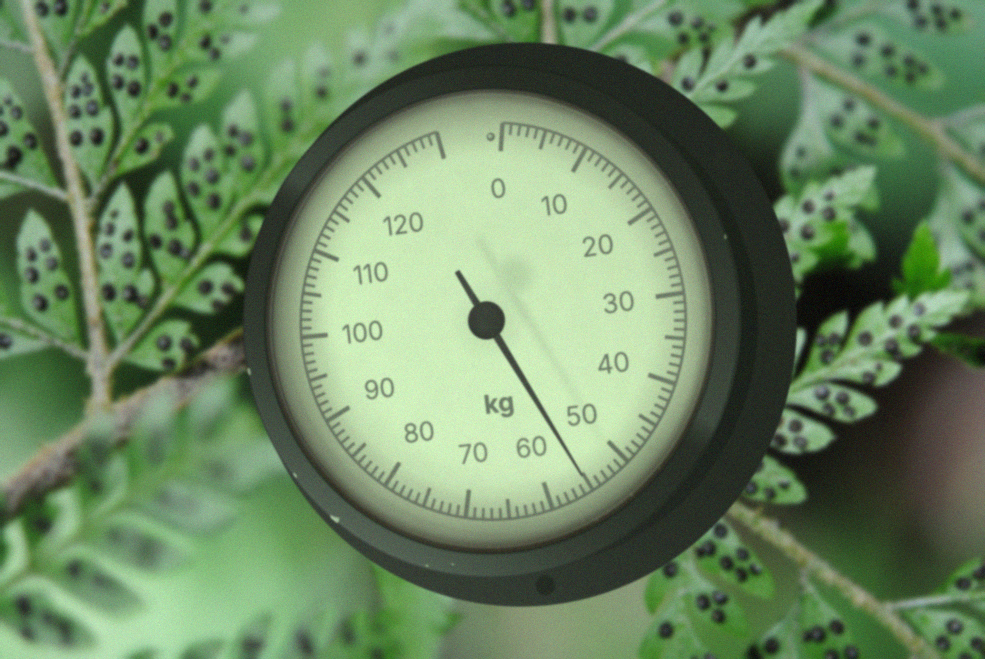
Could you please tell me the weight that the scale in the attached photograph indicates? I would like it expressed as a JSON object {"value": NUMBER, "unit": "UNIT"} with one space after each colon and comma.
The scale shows {"value": 55, "unit": "kg"}
